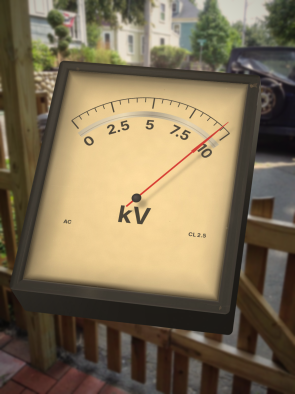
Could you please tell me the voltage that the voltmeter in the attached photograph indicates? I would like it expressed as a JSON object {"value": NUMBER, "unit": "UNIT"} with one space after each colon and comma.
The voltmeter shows {"value": 9.5, "unit": "kV"}
